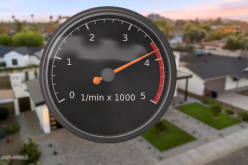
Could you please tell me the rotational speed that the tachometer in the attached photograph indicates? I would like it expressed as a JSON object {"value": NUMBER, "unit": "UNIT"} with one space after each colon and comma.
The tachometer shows {"value": 3800, "unit": "rpm"}
